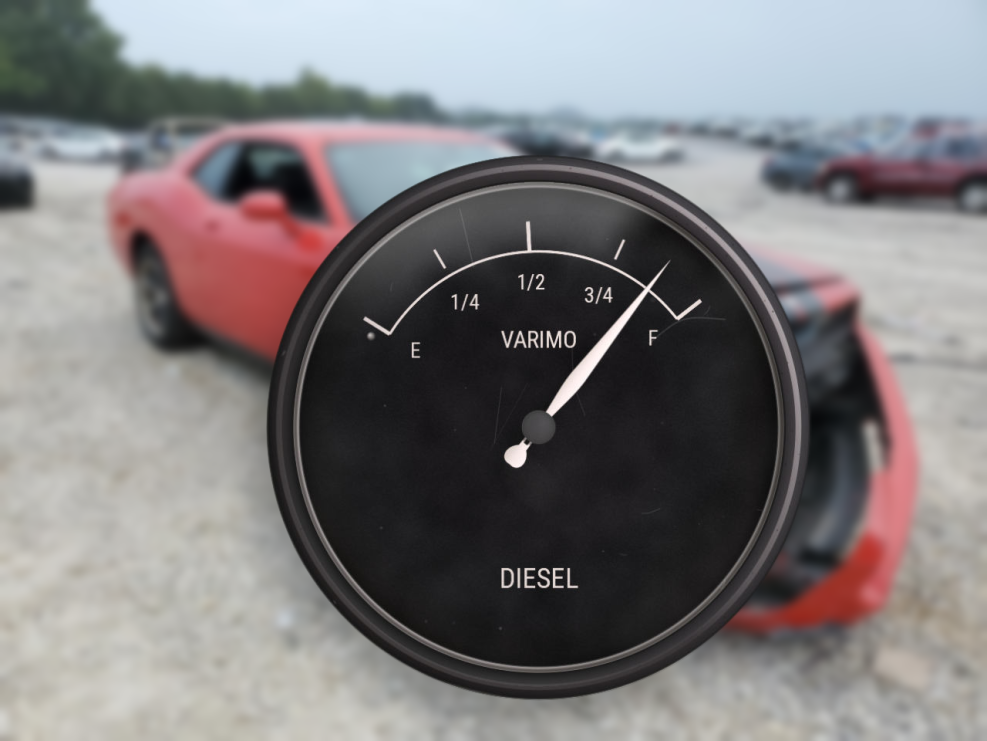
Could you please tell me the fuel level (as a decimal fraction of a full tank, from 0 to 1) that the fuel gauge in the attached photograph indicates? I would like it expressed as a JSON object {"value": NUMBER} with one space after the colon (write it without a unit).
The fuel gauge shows {"value": 0.875}
